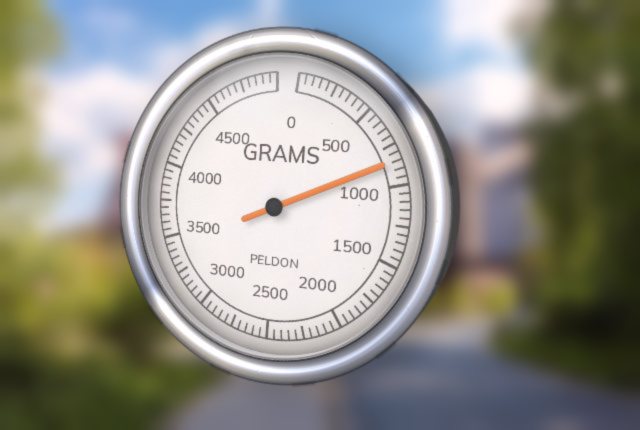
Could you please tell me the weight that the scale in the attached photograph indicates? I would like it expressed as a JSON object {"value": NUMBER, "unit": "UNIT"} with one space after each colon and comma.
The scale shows {"value": 850, "unit": "g"}
